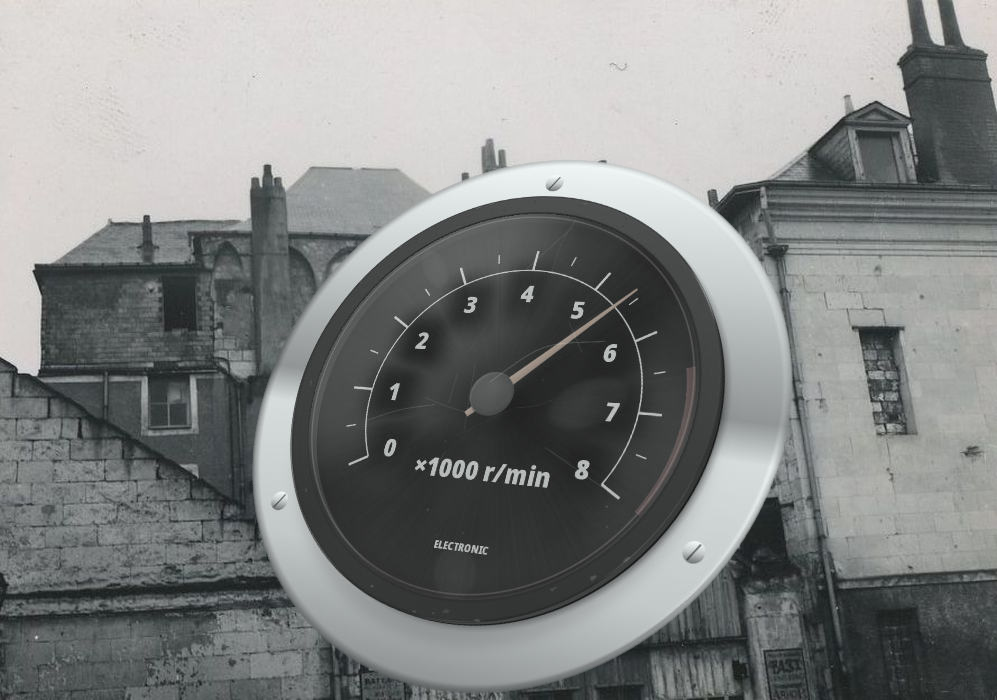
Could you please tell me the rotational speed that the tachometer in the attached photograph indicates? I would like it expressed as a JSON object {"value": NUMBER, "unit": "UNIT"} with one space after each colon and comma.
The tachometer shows {"value": 5500, "unit": "rpm"}
